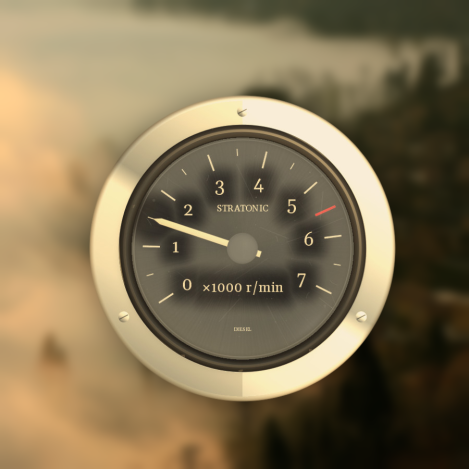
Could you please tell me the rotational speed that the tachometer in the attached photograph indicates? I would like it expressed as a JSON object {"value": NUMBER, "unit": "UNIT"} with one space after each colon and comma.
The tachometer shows {"value": 1500, "unit": "rpm"}
